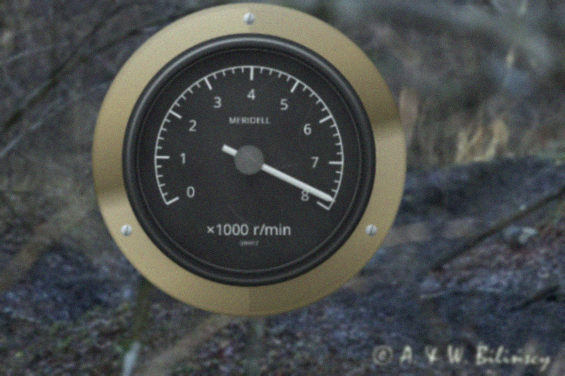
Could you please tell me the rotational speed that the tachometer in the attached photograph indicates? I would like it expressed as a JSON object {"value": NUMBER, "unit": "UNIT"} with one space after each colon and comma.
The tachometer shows {"value": 7800, "unit": "rpm"}
